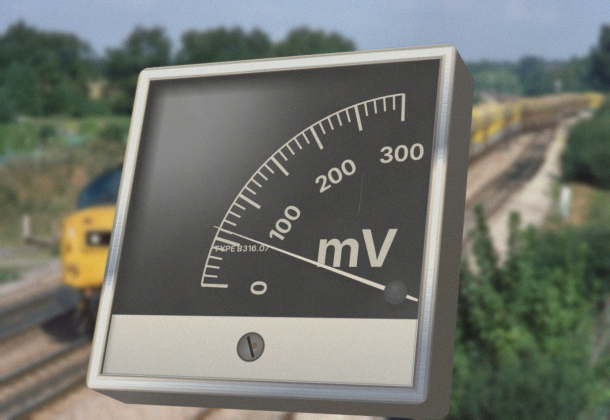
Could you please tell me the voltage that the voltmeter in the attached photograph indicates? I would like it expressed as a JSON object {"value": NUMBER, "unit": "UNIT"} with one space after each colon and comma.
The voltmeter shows {"value": 60, "unit": "mV"}
